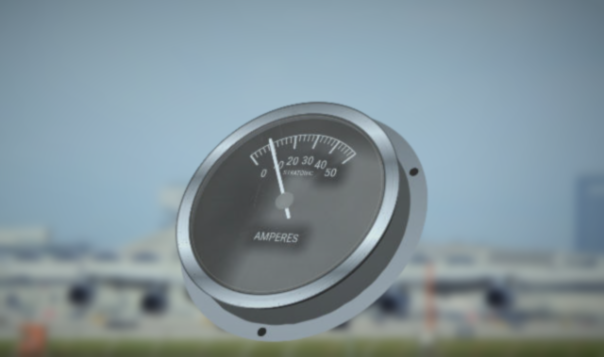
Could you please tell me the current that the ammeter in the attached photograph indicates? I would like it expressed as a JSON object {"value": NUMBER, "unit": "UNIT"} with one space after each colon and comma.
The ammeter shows {"value": 10, "unit": "A"}
